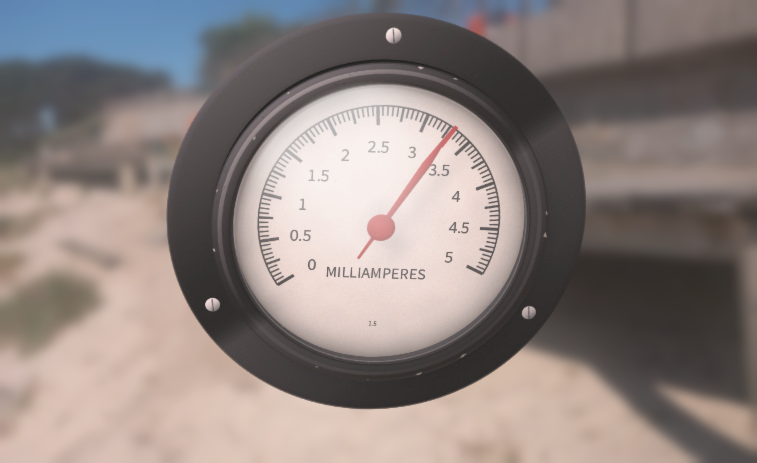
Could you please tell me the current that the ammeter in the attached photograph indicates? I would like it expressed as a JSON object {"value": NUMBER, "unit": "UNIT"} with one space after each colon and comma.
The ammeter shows {"value": 3.25, "unit": "mA"}
